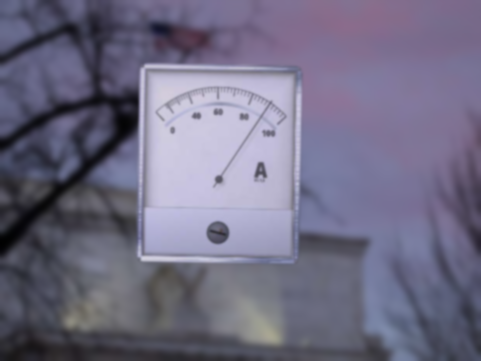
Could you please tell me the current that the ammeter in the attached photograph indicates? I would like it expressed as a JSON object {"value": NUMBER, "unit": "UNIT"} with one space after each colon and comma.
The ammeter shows {"value": 90, "unit": "A"}
